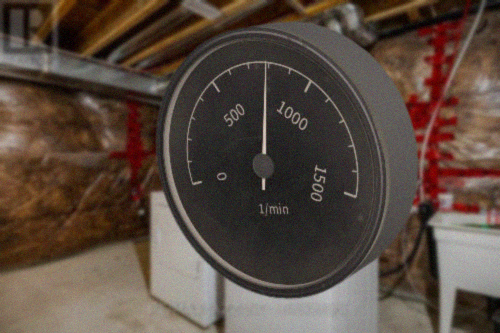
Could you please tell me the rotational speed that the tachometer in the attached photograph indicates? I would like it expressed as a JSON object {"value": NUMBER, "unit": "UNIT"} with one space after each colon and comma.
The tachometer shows {"value": 800, "unit": "rpm"}
